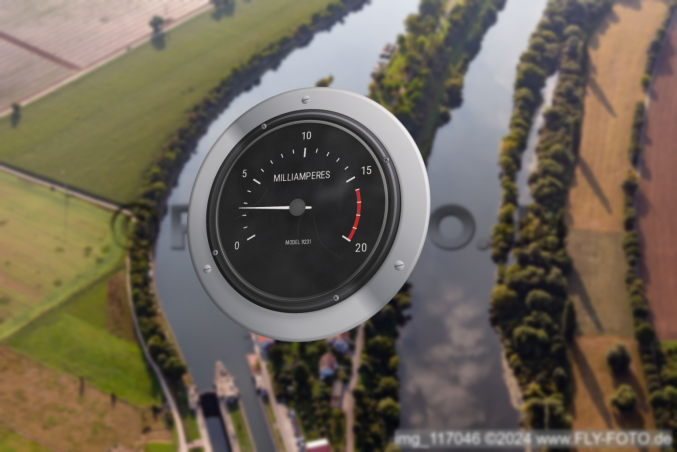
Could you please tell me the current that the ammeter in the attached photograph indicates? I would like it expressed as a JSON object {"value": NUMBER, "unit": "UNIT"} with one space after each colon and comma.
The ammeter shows {"value": 2.5, "unit": "mA"}
